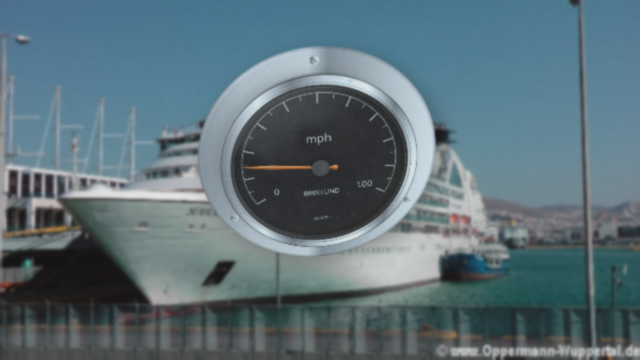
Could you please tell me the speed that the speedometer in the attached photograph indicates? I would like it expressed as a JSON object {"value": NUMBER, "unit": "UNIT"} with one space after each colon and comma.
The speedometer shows {"value": 15, "unit": "mph"}
